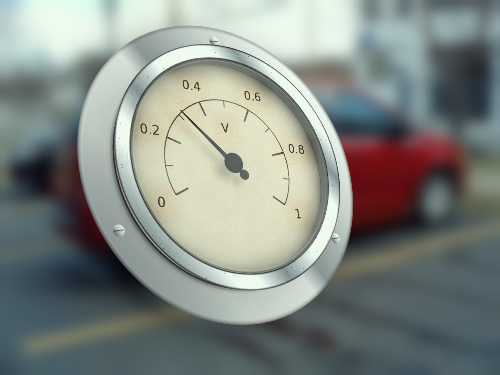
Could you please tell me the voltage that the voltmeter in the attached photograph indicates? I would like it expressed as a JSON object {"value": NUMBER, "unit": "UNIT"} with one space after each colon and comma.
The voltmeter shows {"value": 0.3, "unit": "V"}
